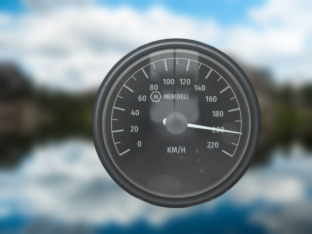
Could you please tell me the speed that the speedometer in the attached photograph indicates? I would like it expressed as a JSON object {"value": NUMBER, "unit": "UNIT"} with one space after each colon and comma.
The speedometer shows {"value": 200, "unit": "km/h"}
